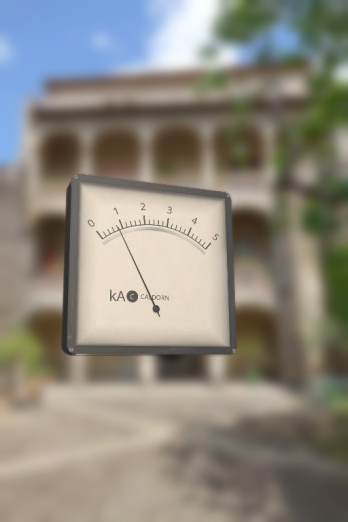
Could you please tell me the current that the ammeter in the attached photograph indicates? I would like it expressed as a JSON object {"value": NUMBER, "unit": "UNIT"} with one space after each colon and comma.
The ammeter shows {"value": 0.8, "unit": "kA"}
